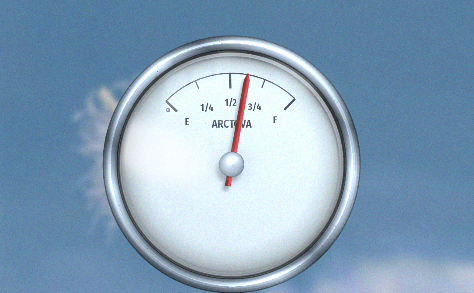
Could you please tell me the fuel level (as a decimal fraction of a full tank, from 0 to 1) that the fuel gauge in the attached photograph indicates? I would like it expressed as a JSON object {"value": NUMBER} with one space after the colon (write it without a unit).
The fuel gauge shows {"value": 0.625}
